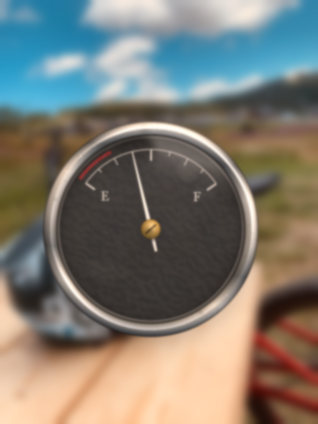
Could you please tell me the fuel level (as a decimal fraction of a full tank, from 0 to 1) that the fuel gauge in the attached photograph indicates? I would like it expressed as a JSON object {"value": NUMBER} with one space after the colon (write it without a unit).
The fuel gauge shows {"value": 0.375}
